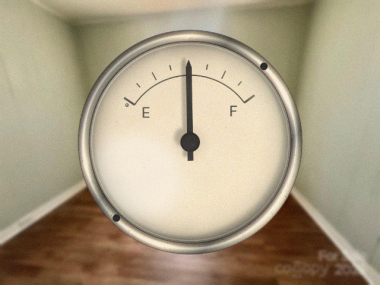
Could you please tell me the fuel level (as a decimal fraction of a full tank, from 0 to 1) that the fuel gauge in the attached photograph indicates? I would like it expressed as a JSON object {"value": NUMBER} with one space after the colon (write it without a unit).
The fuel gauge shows {"value": 0.5}
